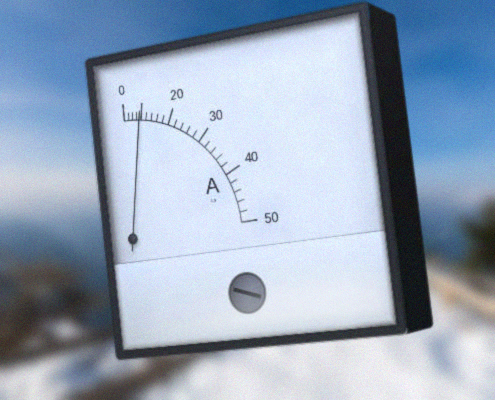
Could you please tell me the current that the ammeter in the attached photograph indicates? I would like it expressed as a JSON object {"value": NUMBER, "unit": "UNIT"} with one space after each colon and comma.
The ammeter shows {"value": 10, "unit": "A"}
